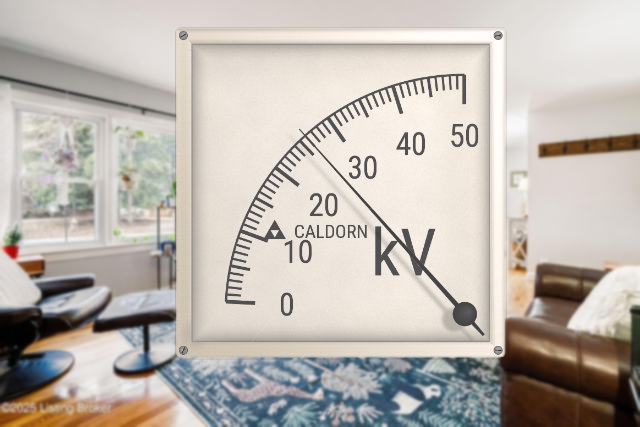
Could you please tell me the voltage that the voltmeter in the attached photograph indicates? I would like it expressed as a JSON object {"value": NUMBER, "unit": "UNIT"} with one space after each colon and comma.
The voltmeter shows {"value": 26, "unit": "kV"}
